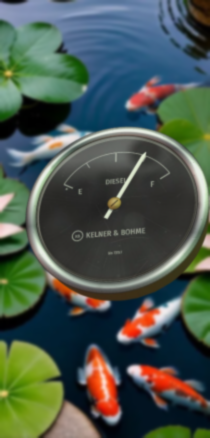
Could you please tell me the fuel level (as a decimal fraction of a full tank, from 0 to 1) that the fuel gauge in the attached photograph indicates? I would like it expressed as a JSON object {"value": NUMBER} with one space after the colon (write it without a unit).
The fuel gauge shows {"value": 0.75}
